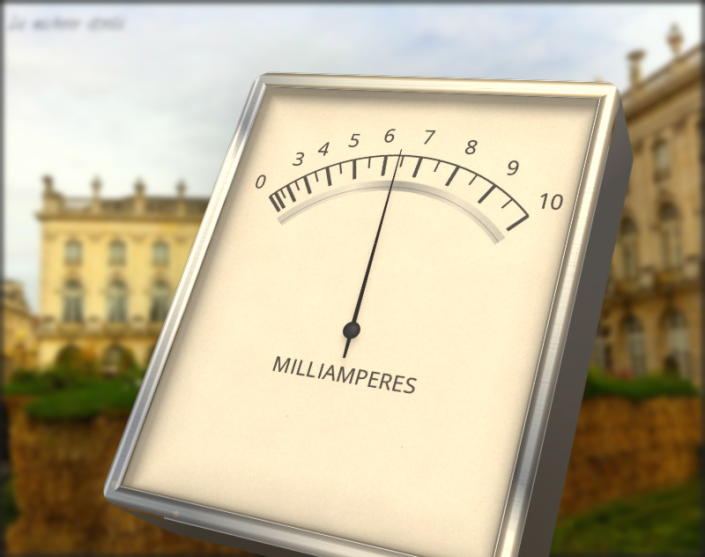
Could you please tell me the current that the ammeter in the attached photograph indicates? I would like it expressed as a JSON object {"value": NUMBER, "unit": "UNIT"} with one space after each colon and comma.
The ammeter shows {"value": 6.5, "unit": "mA"}
